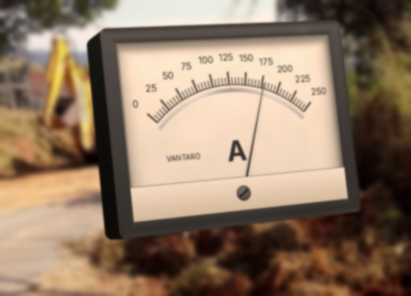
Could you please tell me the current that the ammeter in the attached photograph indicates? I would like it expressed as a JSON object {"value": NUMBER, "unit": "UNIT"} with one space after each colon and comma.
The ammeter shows {"value": 175, "unit": "A"}
